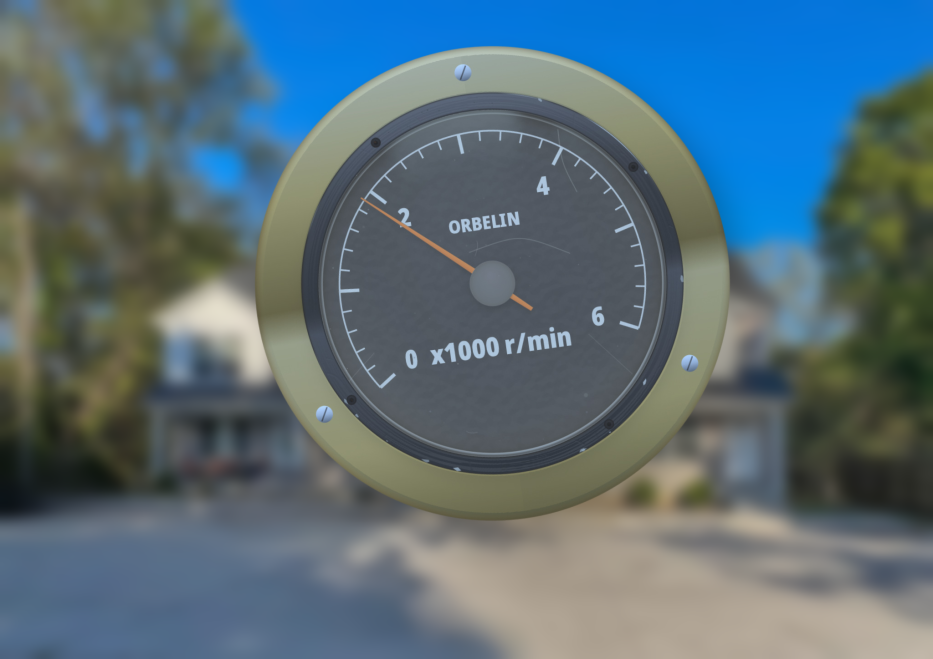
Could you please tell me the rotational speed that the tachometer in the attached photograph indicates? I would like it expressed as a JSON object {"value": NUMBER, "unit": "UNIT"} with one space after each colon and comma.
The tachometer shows {"value": 1900, "unit": "rpm"}
